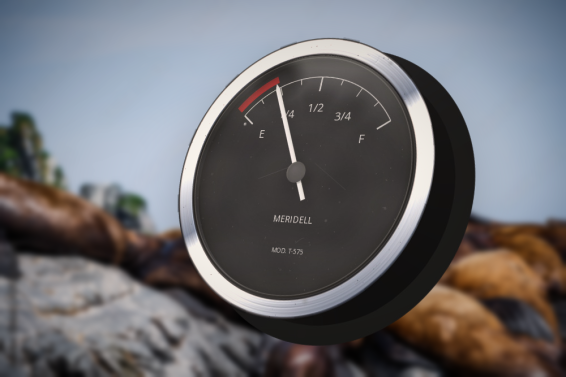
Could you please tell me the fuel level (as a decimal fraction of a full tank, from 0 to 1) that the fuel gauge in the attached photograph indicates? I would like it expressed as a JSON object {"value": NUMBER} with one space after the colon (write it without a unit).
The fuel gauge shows {"value": 0.25}
